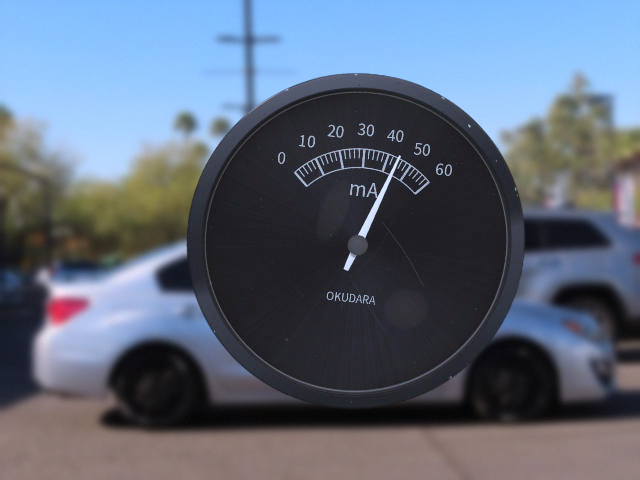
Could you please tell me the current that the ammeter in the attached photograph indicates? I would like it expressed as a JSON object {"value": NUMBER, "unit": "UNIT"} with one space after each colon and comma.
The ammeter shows {"value": 44, "unit": "mA"}
